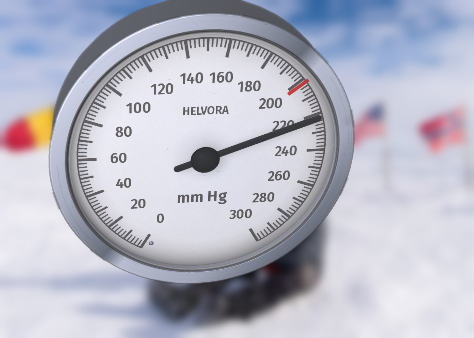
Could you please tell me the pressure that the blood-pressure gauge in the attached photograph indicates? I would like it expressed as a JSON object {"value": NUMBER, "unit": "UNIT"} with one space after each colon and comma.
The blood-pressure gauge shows {"value": 220, "unit": "mmHg"}
